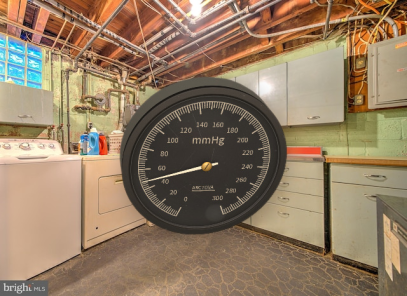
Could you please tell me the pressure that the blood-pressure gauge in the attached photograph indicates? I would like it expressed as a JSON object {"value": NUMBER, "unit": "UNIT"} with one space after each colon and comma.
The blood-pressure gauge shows {"value": 50, "unit": "mmHg"}
